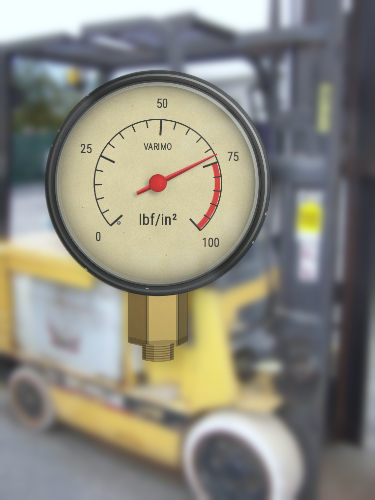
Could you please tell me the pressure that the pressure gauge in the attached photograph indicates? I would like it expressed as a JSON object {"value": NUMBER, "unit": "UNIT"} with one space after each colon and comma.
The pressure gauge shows {"value": 72.5, "unit": "psi"}
